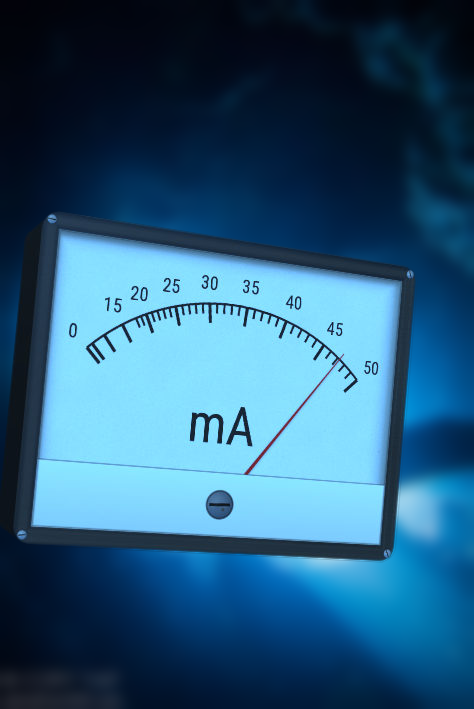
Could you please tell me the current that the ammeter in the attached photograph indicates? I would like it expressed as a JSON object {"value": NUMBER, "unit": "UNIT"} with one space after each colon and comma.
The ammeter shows {"value": 47, "unit": "mA"}
